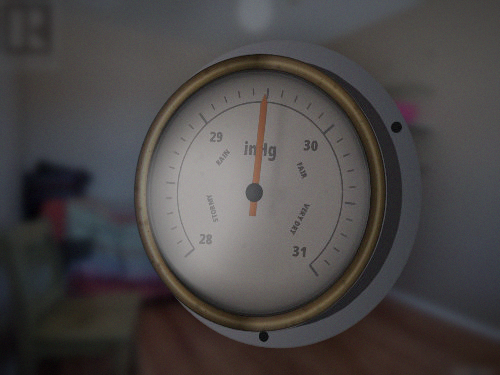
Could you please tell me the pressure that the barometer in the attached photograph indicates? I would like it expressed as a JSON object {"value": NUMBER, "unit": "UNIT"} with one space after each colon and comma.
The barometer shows {"value": 29.5, "unit": "inHg"}
